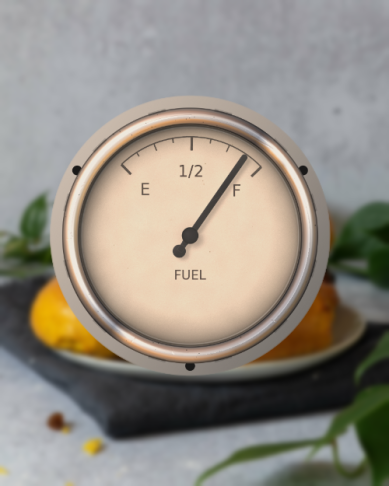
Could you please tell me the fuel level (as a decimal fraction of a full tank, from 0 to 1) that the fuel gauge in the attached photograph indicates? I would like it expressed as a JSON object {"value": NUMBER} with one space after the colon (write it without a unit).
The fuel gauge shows {"value": 0.875}
